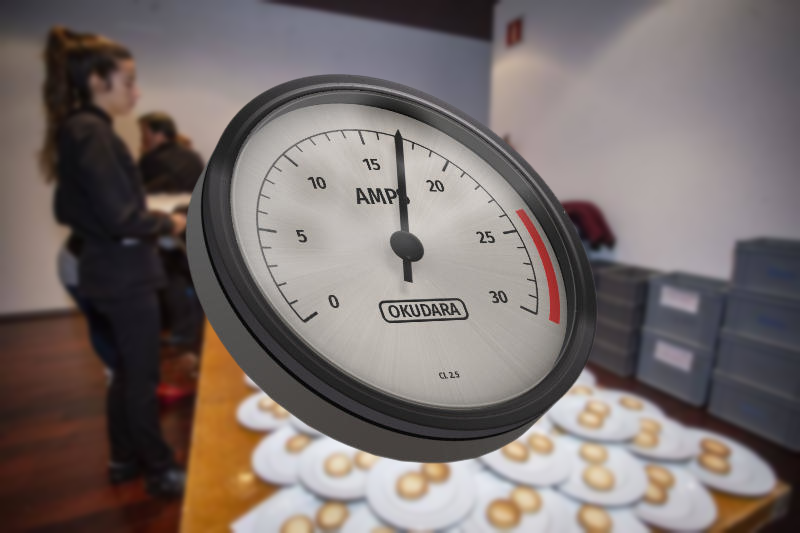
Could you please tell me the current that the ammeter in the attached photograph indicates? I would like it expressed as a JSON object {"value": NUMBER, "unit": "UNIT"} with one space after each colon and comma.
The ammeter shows {"value": 17, "unit": "A"}
